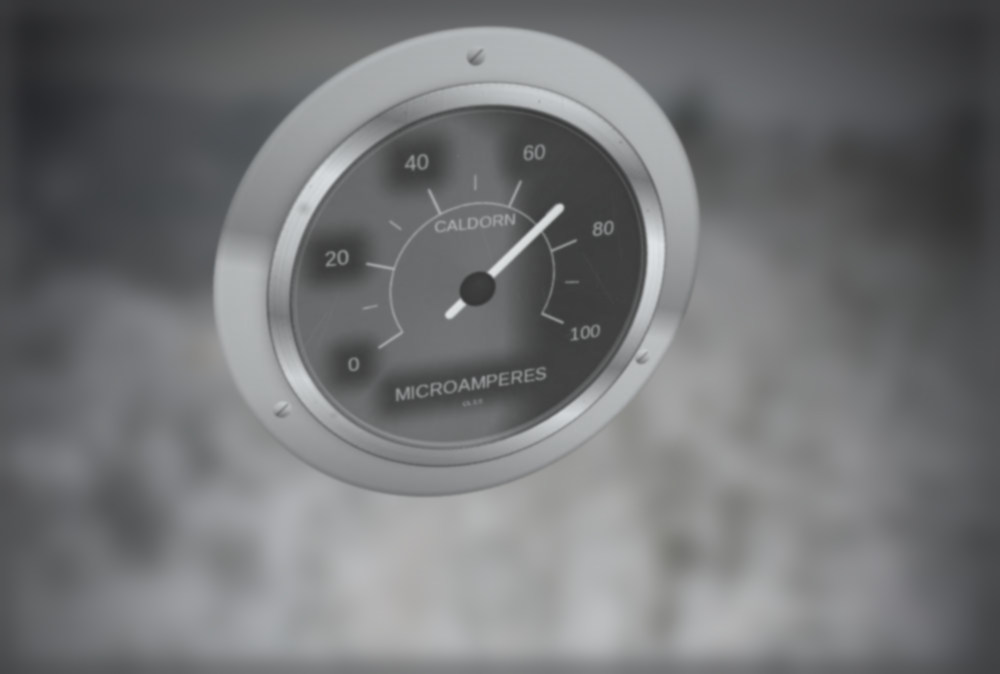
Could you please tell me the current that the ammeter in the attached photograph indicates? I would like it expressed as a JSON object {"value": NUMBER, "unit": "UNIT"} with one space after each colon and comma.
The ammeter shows {"value": 70, "unit": "µA"}
